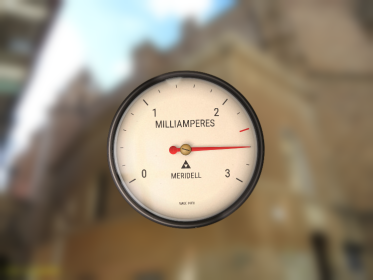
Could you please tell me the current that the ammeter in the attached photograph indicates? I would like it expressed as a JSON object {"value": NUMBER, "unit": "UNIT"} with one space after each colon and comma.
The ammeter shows {"value": 2.6, "unit": "mA"}
